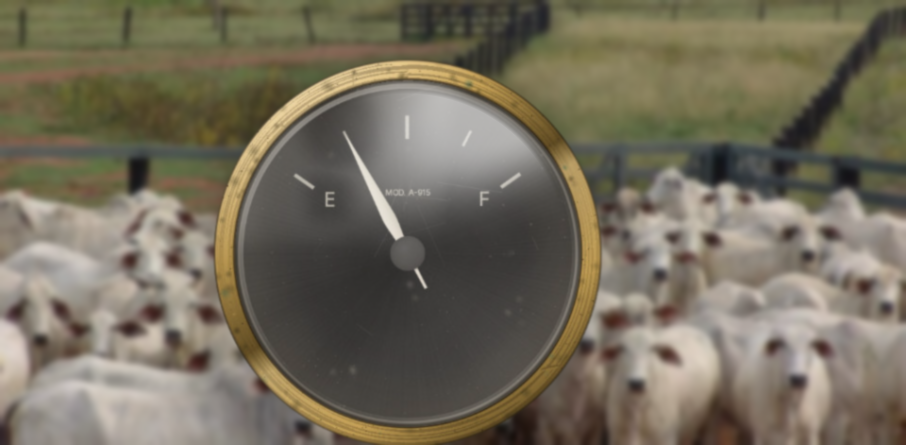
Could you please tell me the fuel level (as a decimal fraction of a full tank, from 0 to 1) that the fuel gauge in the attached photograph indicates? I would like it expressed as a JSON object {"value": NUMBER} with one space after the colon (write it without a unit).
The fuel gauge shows {"value": 0.25}
